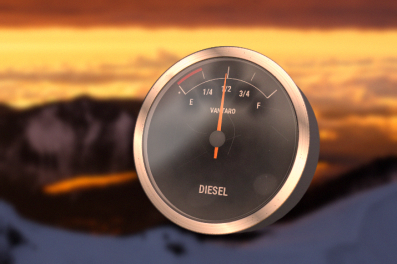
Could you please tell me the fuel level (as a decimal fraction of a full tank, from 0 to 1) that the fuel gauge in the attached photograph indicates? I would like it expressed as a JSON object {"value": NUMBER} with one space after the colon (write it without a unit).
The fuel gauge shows {"value": 0.5}
